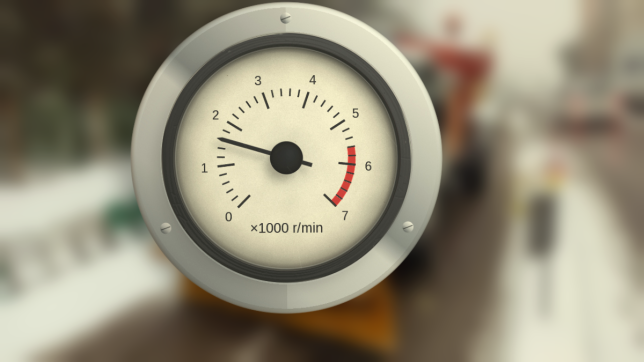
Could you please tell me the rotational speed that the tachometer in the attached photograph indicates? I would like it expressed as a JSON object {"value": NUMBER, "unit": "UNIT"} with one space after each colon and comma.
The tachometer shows {"value": 1600, "unit": "rpm"}
